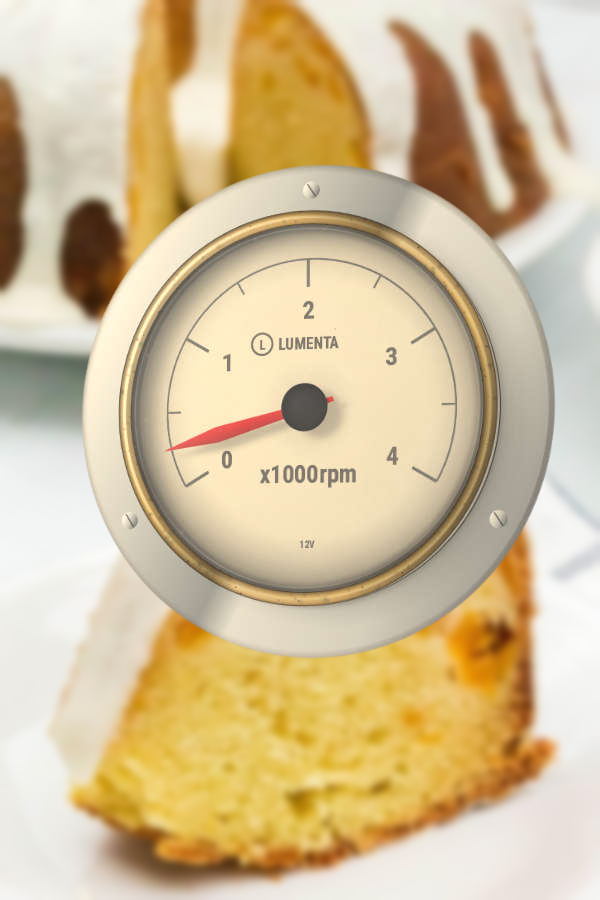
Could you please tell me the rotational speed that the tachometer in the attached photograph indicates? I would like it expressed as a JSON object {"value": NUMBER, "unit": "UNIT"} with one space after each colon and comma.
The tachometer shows {"value": 250, "unit": "rpm"}
